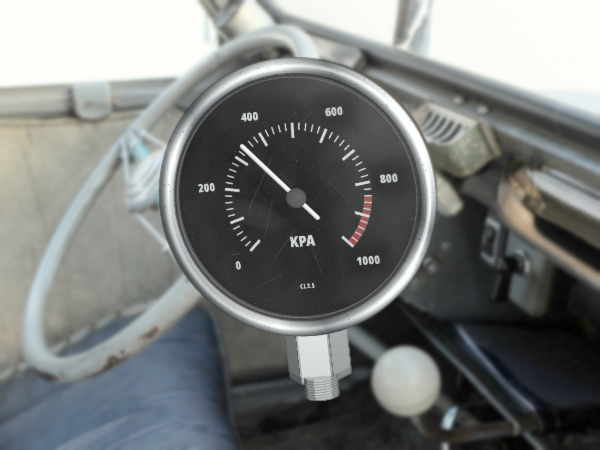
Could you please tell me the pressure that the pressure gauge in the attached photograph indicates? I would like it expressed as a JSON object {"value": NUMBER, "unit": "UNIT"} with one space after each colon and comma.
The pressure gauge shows {"value": 340, "unit": "kPa"}
